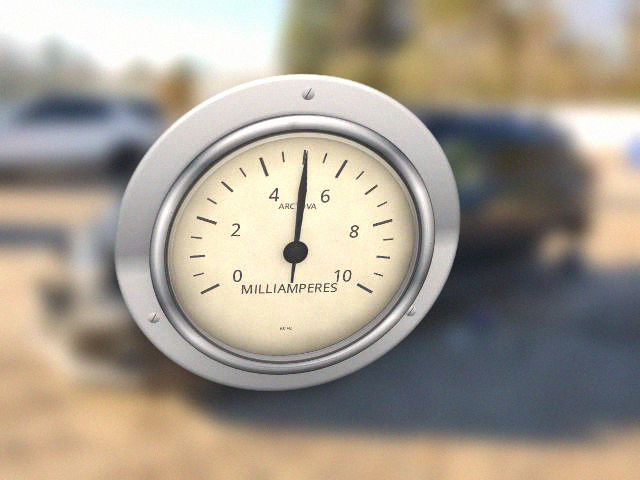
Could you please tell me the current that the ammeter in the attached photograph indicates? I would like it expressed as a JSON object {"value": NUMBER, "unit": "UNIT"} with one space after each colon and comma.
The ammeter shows {"value": 5, "unit": "mA"}
